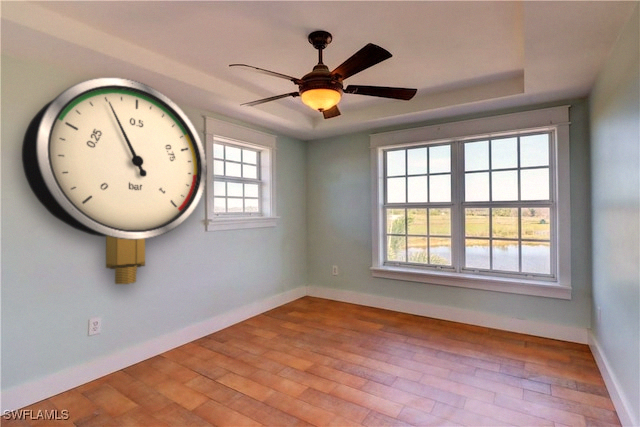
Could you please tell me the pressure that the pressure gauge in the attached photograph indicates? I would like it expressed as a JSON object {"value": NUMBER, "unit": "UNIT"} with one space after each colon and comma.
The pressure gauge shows {"value": 0.4, "unit": "bar"}
